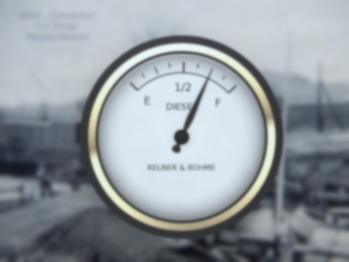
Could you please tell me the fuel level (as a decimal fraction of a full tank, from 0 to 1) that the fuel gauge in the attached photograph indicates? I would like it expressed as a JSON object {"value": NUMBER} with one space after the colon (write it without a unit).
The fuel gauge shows {"value": 0.75}
